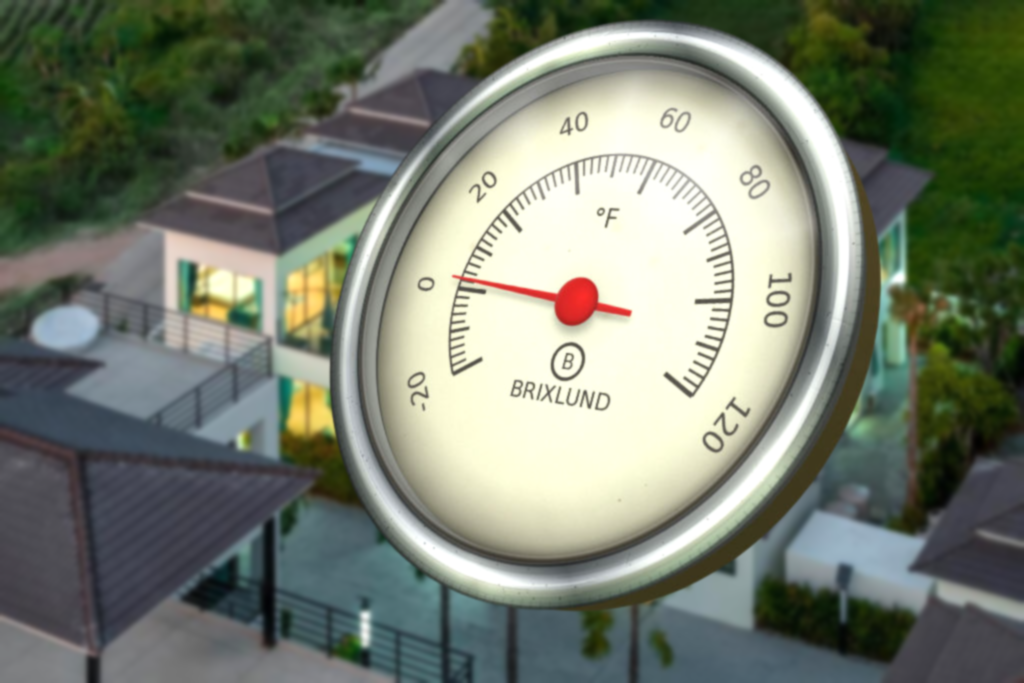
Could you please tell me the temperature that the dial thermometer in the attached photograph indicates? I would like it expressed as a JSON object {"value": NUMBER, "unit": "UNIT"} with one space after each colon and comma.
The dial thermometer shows {"value": 2, "unit": "°F"}
